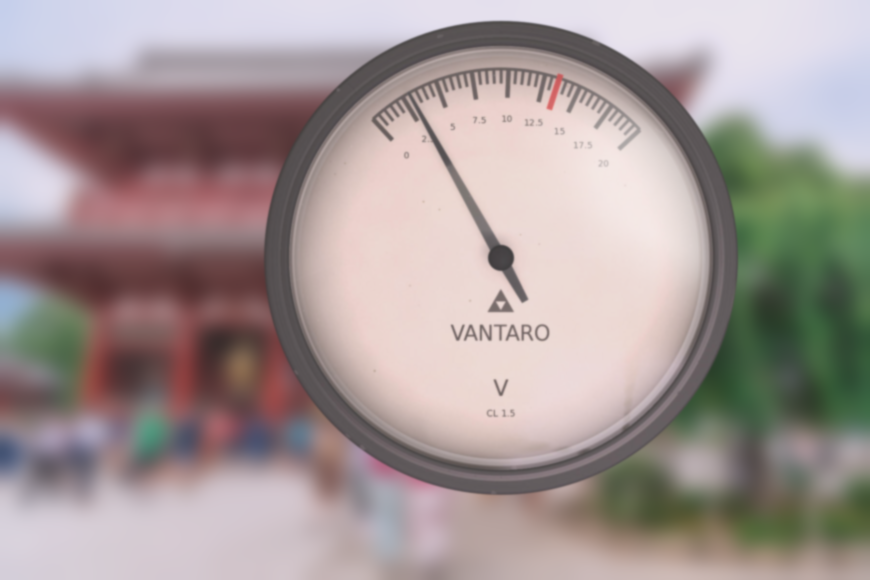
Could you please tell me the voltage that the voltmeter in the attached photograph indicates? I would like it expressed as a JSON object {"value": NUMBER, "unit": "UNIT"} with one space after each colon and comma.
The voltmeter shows {"value": 3, "unit": "V"}
